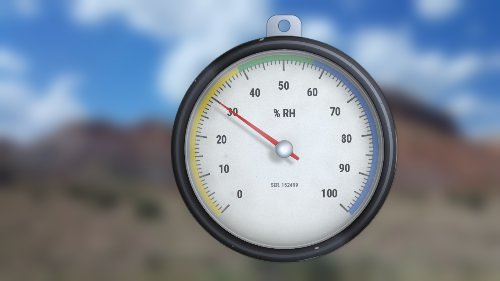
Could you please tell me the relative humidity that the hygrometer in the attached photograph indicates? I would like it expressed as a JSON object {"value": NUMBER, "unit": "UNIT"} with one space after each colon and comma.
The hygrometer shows {"value": 30, "unit": "%"}
